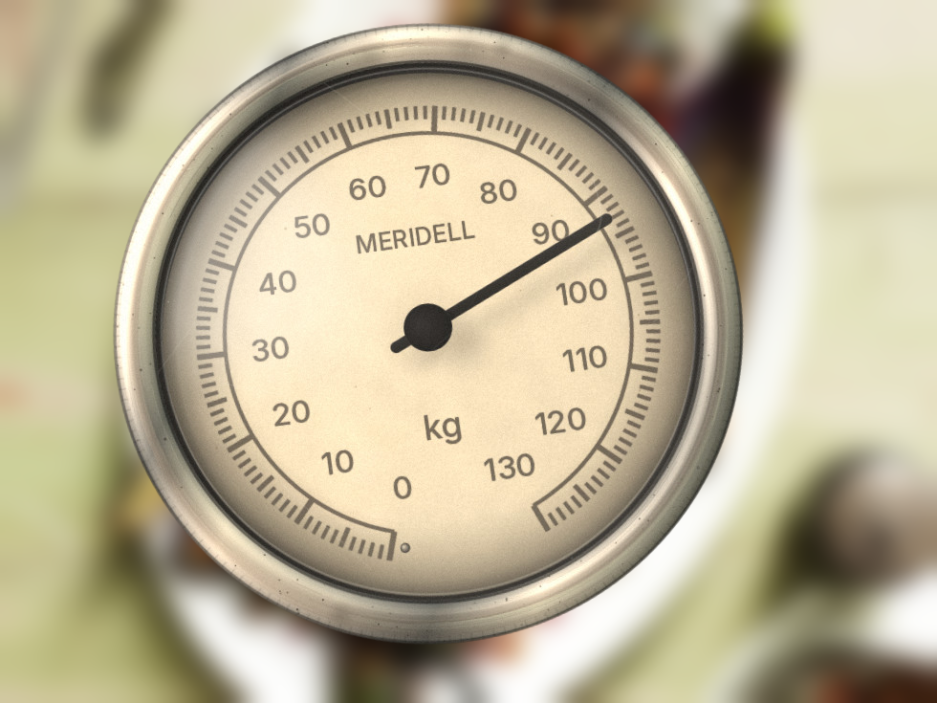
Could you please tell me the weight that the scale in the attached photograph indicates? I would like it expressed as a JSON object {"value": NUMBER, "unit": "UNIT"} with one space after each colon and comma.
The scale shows {"value": 93, "unit": "kg"}
